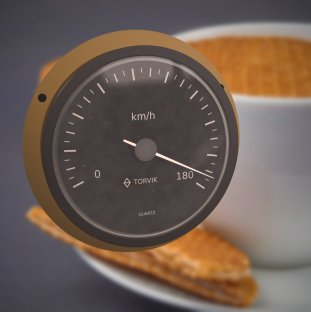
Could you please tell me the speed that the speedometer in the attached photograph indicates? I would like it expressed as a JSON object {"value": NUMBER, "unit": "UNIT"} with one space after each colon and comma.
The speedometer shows {"value": 172.5, "unit": "km/h"}
